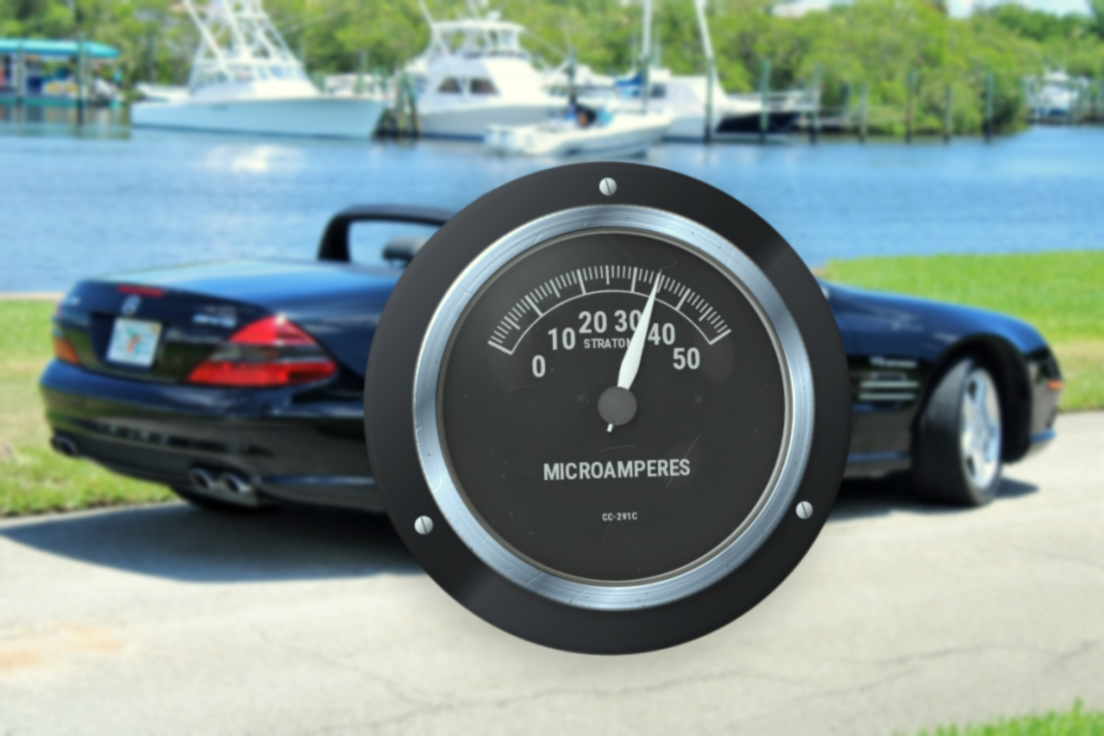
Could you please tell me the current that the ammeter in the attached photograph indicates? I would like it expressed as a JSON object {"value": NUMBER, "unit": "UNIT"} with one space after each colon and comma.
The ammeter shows {"value": 34, "unit": "µA"}
